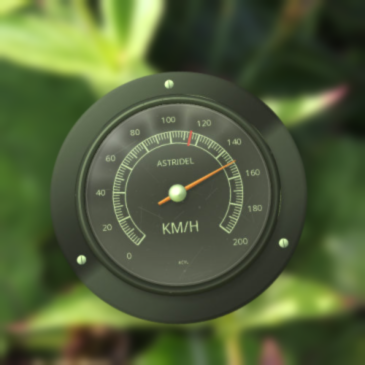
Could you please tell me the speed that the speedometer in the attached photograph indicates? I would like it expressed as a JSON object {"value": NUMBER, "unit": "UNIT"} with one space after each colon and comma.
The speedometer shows {"value": 150, "unit": "km/h"}
